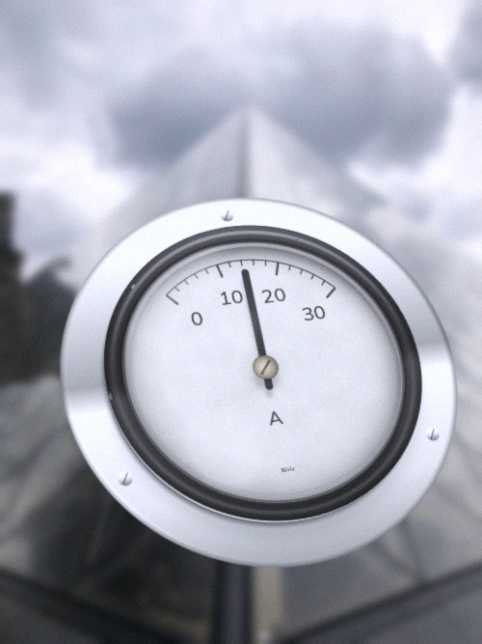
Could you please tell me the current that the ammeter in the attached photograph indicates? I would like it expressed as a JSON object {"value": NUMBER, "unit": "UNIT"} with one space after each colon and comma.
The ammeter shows {"value": 14, "unit": "A"}
